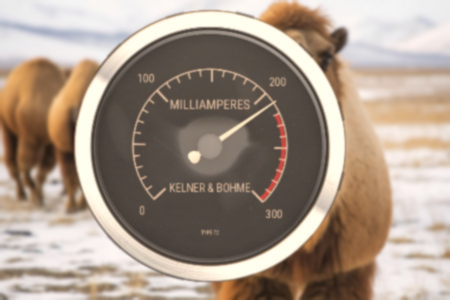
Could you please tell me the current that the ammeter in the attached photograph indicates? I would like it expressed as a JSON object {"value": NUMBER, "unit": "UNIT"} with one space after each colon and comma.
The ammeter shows {"value": 210, "unit": "mA"}
